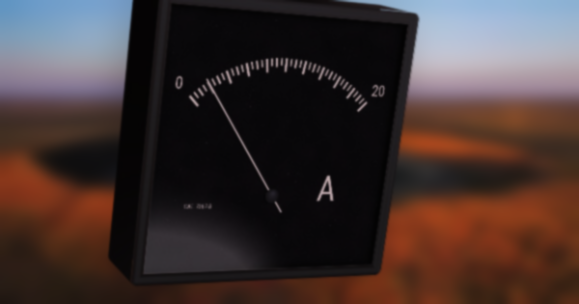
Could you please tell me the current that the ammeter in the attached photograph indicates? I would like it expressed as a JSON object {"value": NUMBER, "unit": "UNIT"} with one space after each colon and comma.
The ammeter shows {"value": 2, "unit": "A"}
